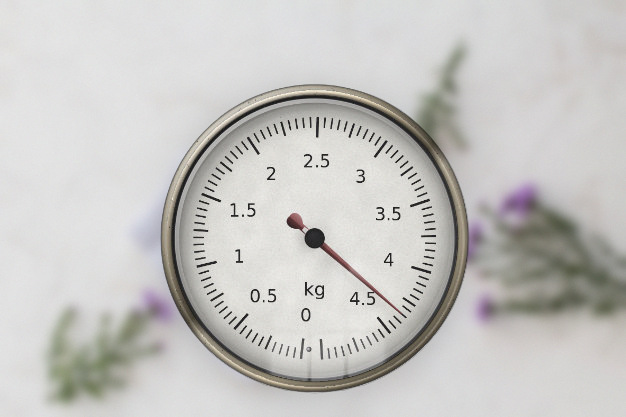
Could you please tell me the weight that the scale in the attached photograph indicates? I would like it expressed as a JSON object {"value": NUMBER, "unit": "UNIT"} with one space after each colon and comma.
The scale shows {"value": 4.35, "unit": "kg"}
